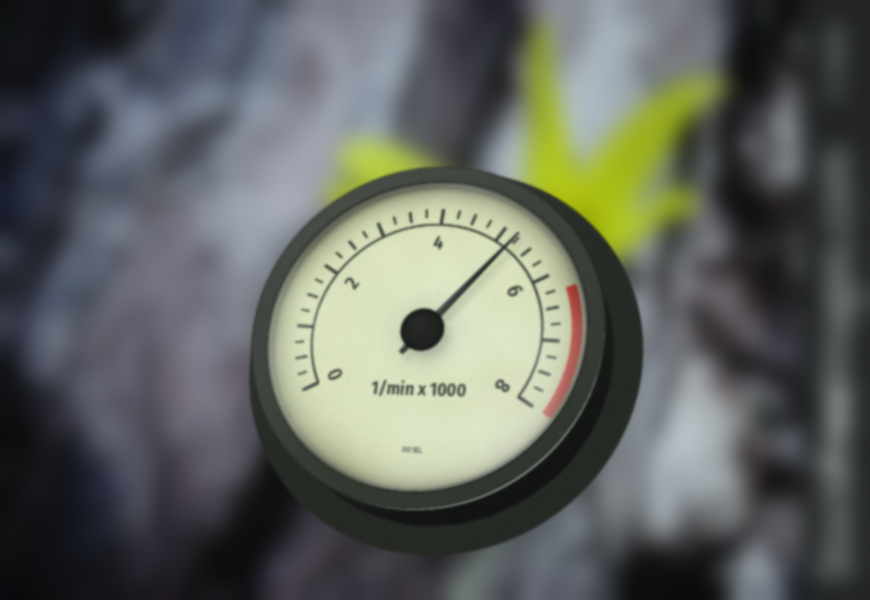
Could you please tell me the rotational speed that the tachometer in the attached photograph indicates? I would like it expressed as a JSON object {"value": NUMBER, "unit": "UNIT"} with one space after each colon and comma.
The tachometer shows {"value": 5250, "unit": "rpm"}
